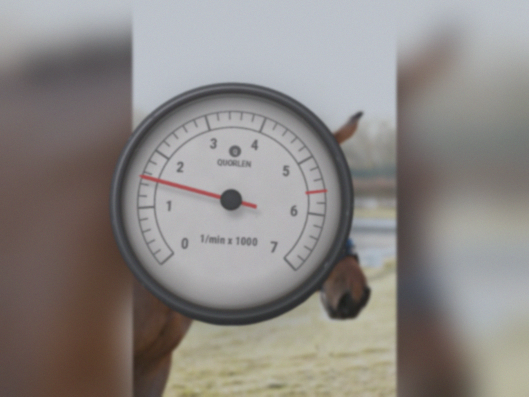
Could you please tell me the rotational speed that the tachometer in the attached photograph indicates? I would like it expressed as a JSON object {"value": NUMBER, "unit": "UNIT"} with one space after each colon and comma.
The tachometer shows {"value": 1500, "unit": "rpm"}
